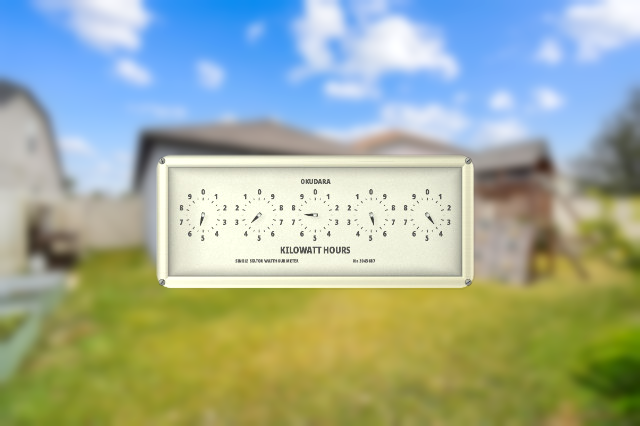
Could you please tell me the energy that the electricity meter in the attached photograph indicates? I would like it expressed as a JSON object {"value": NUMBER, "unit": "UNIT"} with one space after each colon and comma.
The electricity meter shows {"value": 53754, "unit": "kWh"}
